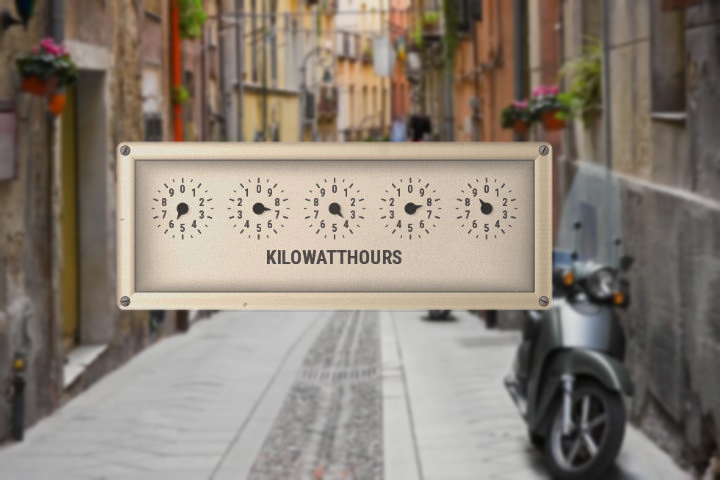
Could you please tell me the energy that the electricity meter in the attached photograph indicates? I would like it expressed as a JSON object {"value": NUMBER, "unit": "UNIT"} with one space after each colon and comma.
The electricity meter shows {"value": 57379, "unit": "kWh"}
